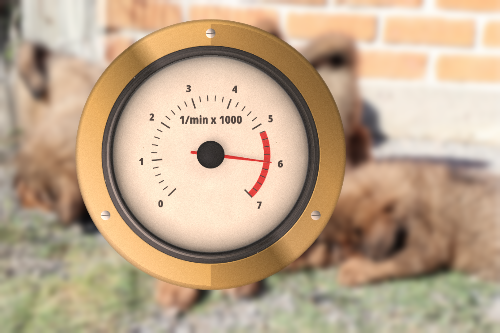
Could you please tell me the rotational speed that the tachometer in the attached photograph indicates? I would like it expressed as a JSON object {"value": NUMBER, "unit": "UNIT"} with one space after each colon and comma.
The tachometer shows {"value": 6000, "unit": "rpm"}
